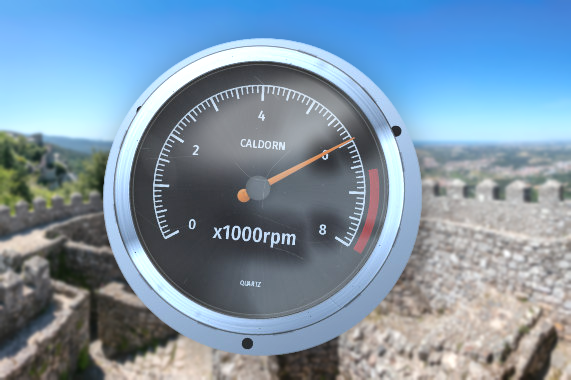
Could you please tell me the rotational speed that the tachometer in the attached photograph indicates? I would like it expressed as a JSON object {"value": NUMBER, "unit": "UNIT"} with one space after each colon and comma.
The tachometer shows {"value": 6000, "unit": "rpm"}
